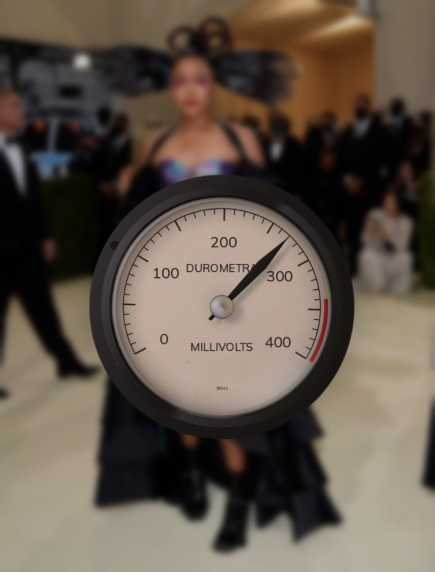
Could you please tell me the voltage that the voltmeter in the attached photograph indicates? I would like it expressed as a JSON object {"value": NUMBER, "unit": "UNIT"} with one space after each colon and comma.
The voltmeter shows {"value": 270, "unit": "mV"}
